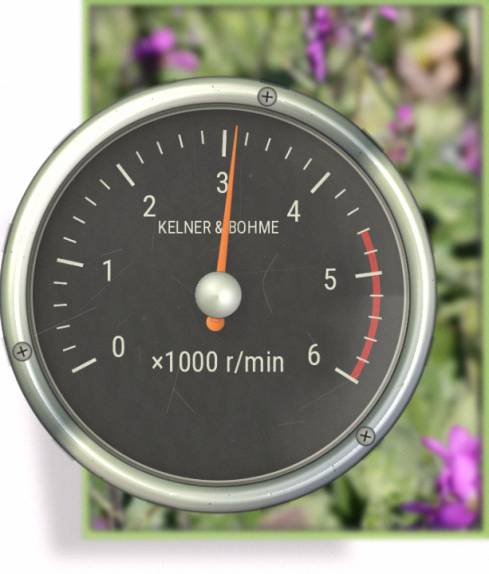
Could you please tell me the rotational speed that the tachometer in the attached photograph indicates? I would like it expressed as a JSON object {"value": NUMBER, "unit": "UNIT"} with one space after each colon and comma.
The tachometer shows {"value": 3100, "unit": "rpm"}
